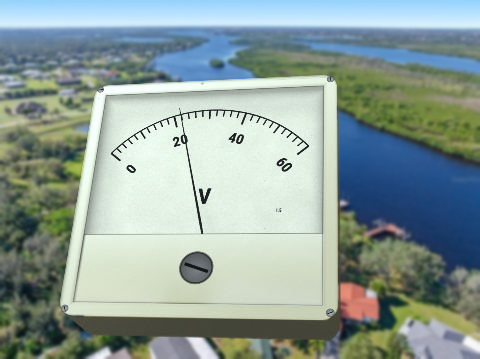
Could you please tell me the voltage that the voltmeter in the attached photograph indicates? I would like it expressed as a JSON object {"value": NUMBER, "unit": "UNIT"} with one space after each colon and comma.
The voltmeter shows {"value": 22, "unit": "V"}
